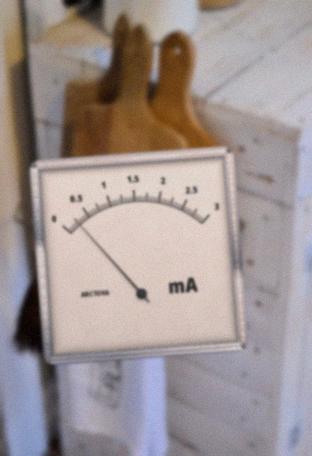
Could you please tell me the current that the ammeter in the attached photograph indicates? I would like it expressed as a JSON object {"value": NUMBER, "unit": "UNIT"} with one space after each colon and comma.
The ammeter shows {"value": 0.25, "unit": "mA"}
